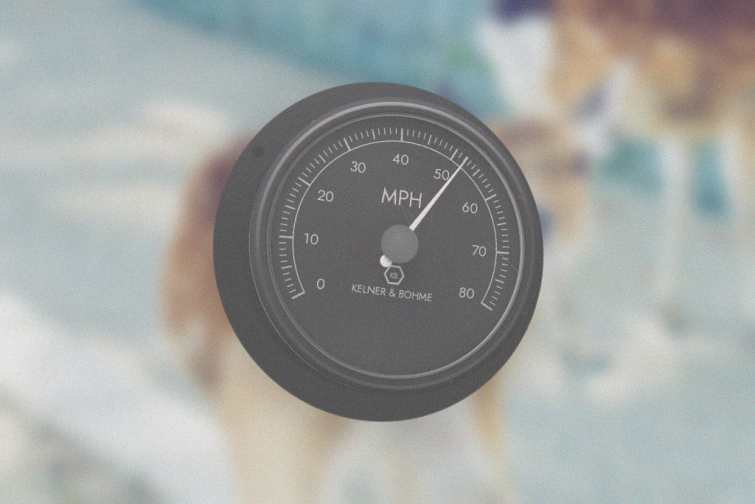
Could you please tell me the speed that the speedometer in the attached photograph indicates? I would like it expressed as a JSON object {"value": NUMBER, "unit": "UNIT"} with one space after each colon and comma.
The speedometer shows {"value": 52, "unit": "mph"}
